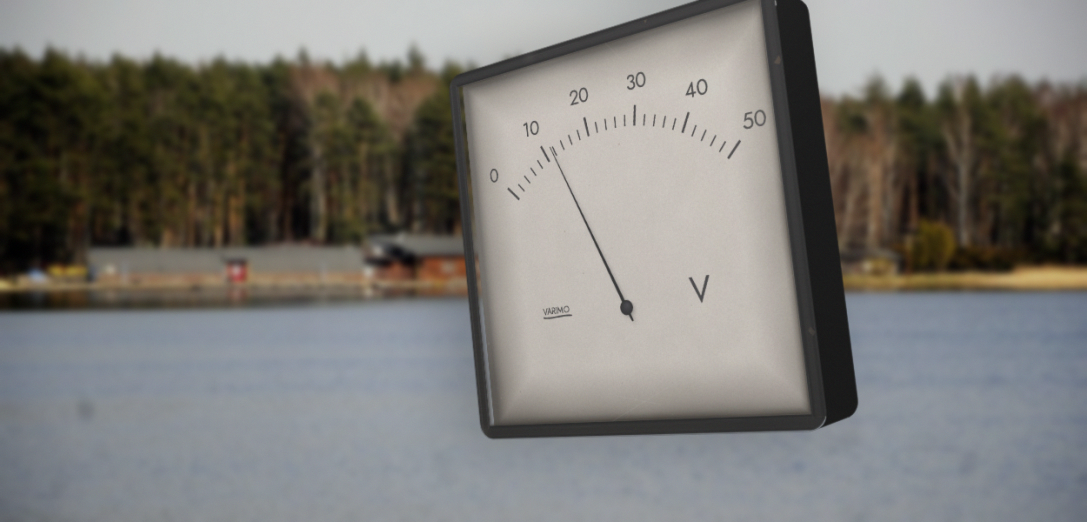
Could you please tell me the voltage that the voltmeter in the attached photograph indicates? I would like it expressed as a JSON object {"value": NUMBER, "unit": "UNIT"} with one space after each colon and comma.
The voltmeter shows {"value": 12, "unit": "V"}
